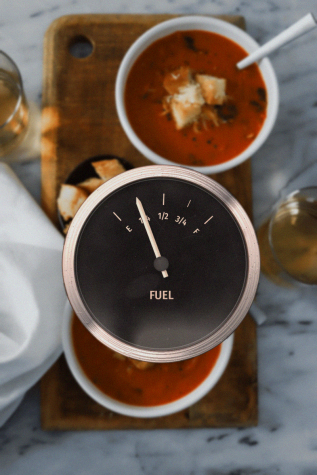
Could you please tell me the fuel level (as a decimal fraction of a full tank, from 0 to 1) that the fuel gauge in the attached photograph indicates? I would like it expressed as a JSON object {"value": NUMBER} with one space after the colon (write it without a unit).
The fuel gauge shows {"value": 0.25}
